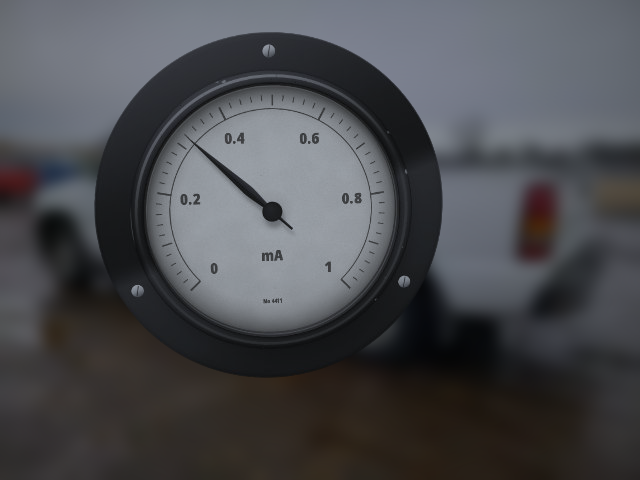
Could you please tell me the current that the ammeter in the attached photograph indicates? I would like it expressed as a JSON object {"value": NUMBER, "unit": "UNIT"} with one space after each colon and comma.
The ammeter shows {"value": 0.32, "unit": "mA"}
